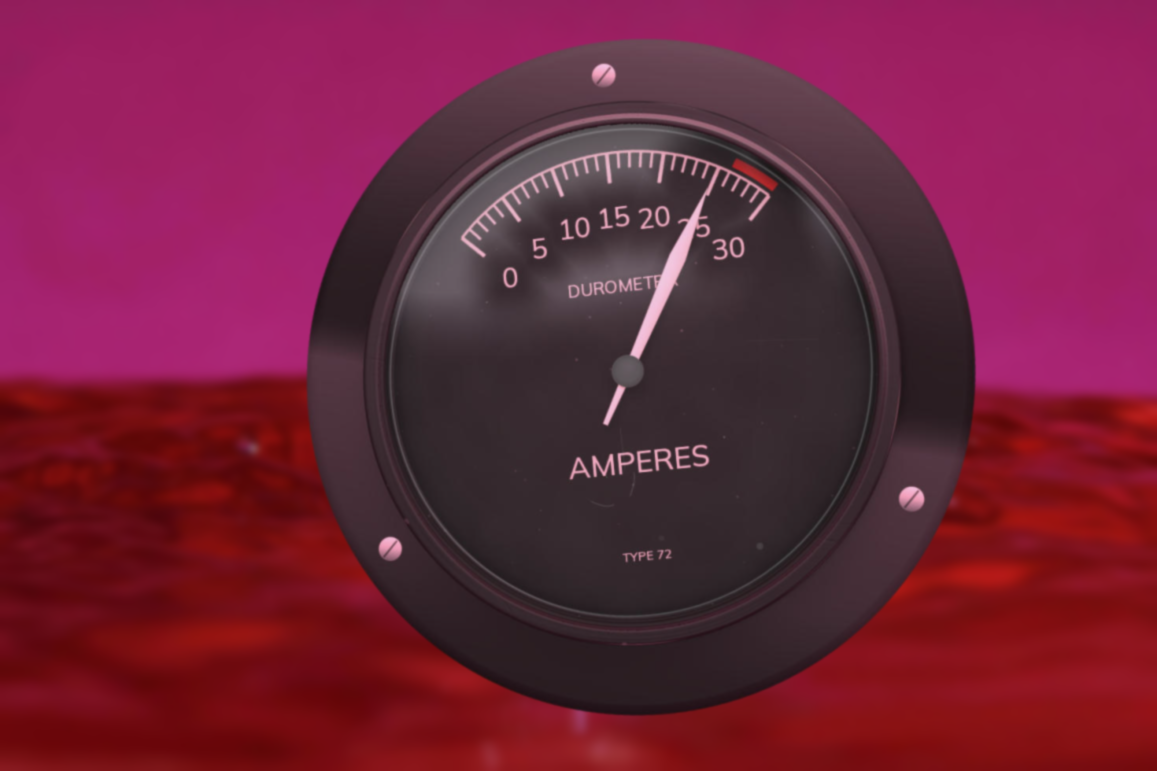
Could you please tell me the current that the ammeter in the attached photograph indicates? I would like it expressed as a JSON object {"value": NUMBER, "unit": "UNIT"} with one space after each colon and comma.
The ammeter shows {"value": 25, "unit": "A"}
